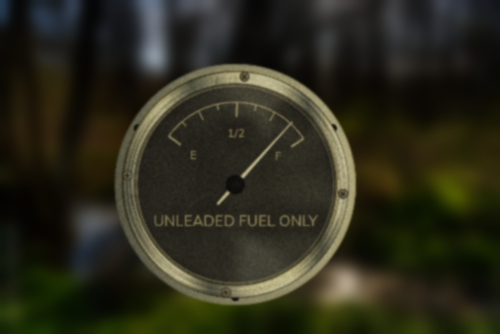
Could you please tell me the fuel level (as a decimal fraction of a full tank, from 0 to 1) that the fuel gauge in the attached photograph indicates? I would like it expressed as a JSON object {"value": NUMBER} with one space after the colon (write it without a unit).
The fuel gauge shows {"value": 0.875}
